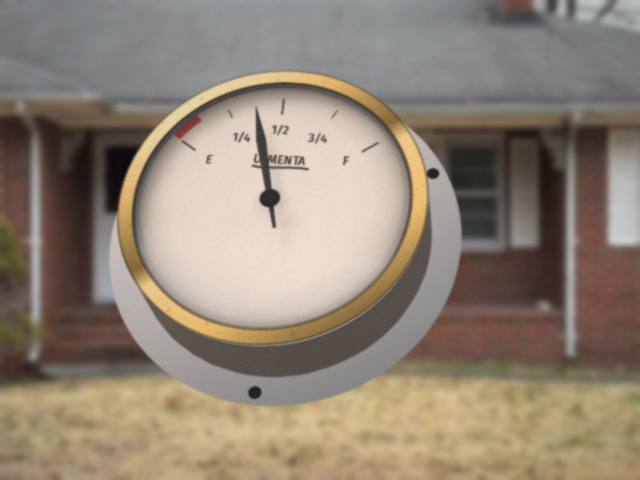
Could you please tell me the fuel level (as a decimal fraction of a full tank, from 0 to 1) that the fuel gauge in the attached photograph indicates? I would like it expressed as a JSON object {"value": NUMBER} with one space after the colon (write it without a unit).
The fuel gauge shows {"value": 0.375}
